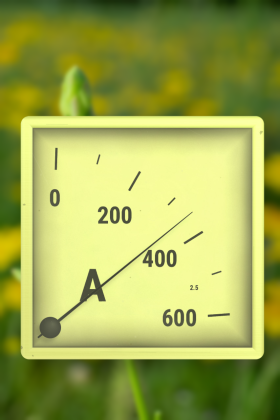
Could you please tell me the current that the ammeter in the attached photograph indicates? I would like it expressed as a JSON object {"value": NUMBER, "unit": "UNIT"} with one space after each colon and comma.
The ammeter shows {"value": 350, "unit": "A"}
